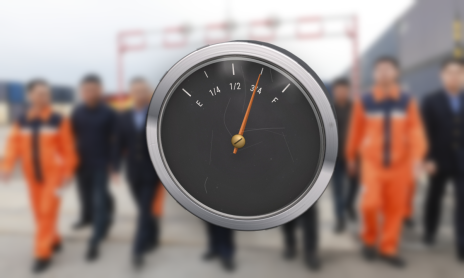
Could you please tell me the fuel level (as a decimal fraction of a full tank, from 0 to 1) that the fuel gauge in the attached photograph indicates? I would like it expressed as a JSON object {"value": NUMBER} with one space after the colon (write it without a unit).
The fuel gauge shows {"value": 0.75}
